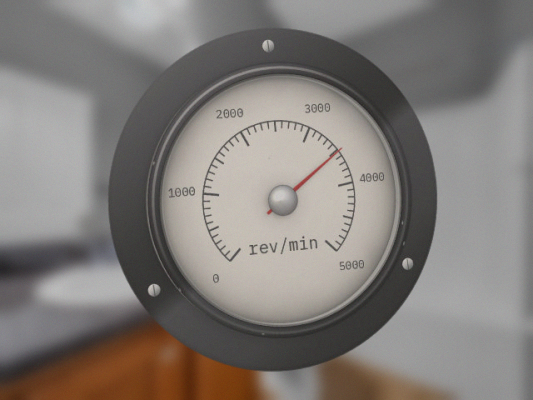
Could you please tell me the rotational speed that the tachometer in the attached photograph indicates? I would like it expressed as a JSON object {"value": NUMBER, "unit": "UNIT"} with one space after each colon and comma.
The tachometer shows {"value": 3500, "unit": "rpm"}
